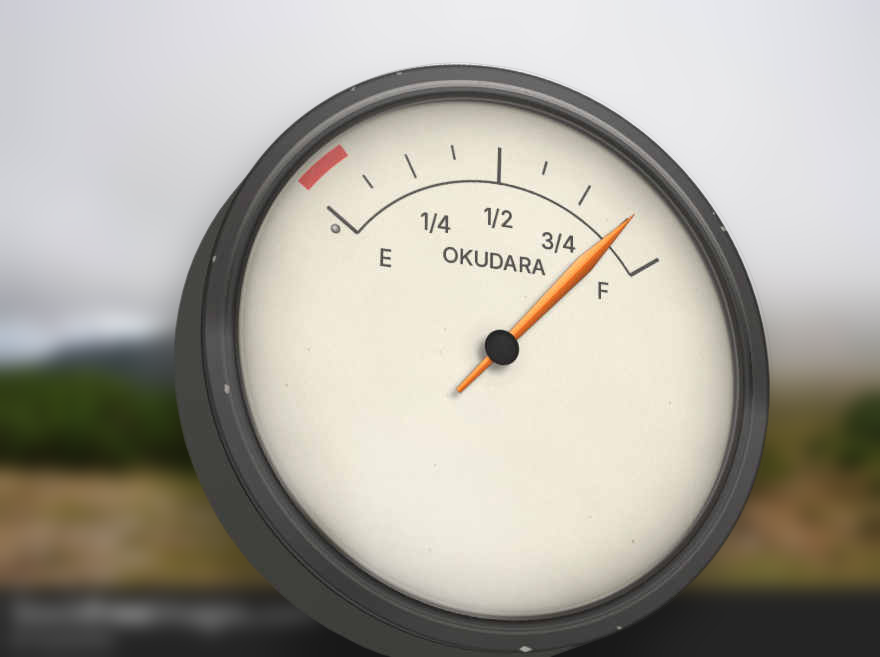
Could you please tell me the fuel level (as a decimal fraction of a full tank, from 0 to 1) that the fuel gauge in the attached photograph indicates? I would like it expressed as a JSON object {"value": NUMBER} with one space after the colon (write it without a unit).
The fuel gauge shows {"value": 0.875}
